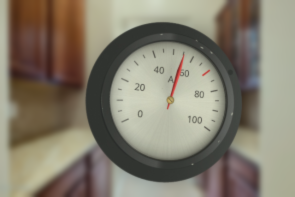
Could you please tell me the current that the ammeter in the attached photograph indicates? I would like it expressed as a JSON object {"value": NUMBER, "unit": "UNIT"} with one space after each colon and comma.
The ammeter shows {"value": 55, "unit": "A"}
